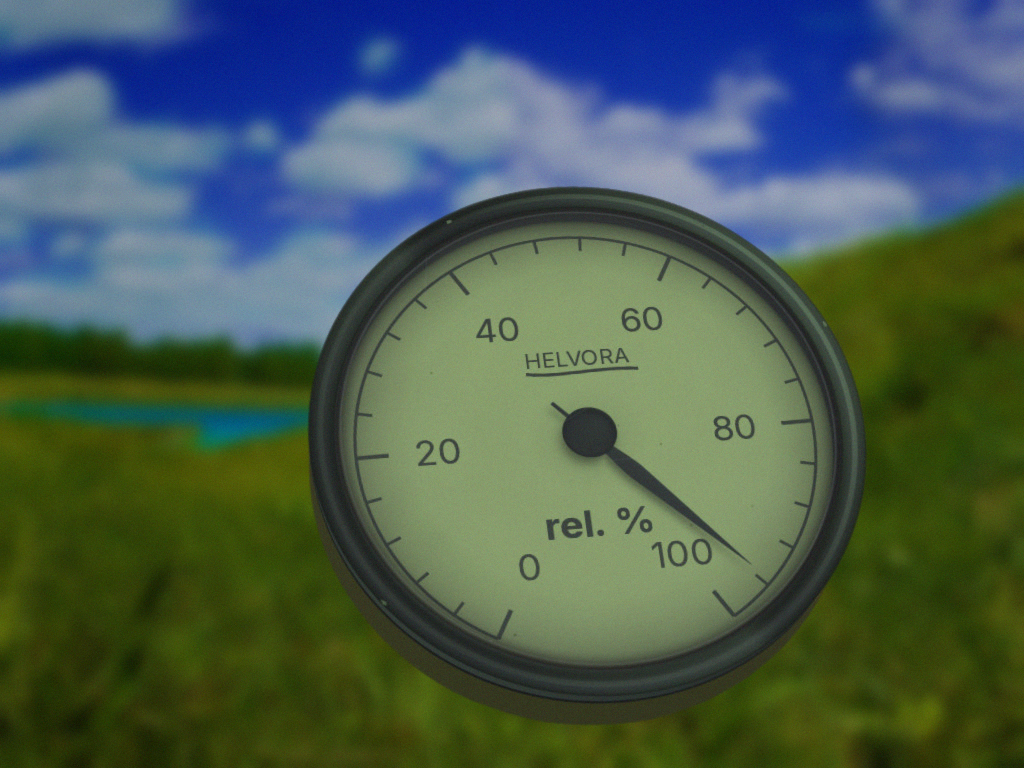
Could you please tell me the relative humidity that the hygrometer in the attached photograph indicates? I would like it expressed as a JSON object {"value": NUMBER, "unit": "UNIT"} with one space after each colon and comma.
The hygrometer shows {"value": 96, "unit": "%"}
